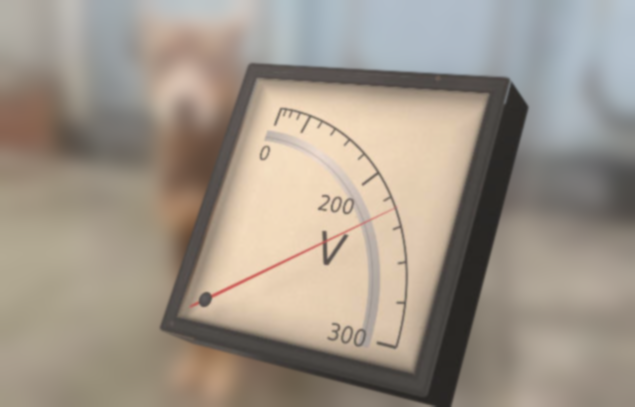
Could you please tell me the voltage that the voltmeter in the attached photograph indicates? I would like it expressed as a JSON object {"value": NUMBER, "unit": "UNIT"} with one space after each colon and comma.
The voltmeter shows {"value": 230, "unit": "V"}
